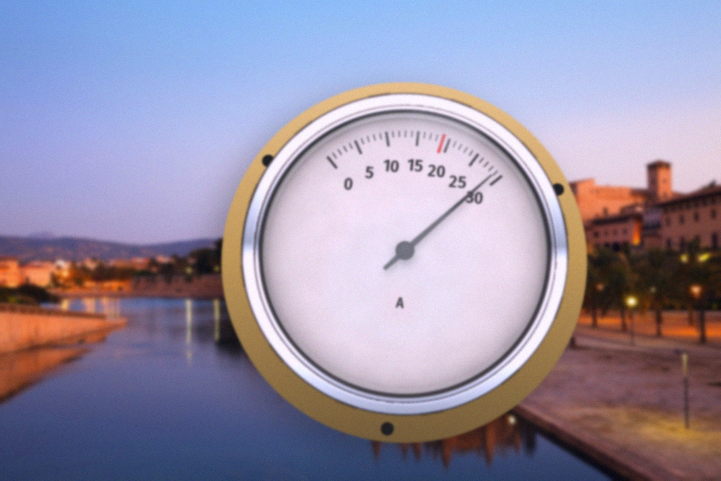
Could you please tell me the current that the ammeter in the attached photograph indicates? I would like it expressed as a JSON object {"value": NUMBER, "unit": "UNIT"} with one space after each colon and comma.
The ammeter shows {"value": 29, "unit": "A"}
